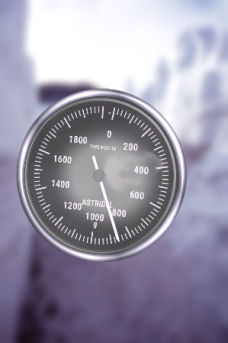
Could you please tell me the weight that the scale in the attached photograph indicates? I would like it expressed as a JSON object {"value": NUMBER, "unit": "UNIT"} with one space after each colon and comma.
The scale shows {"value": 860, "unit": "g"}
